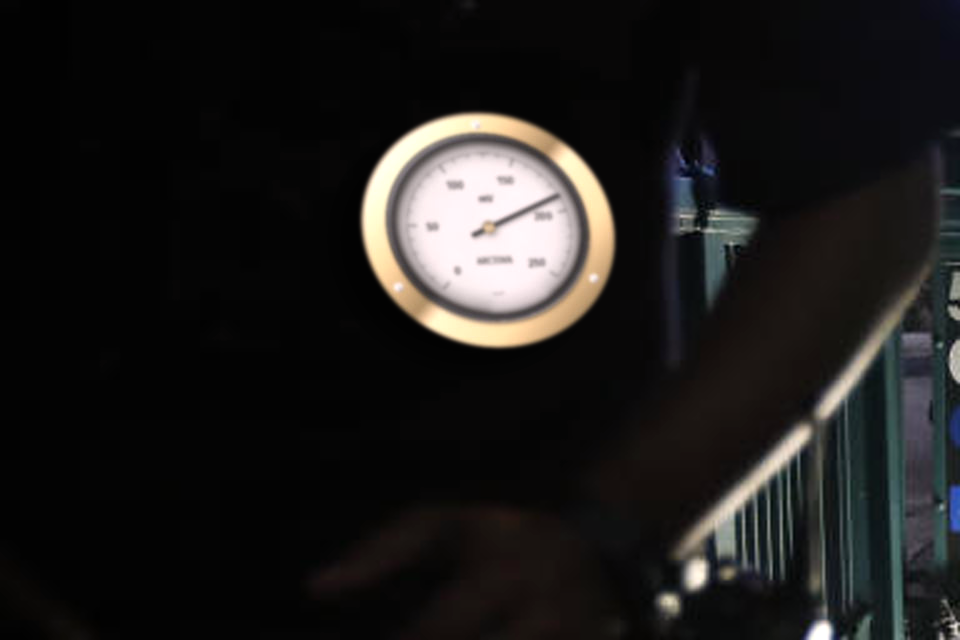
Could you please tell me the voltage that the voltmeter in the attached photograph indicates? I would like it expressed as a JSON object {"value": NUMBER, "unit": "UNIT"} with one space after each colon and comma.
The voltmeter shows {"value": 190, "unit": "mV"}
